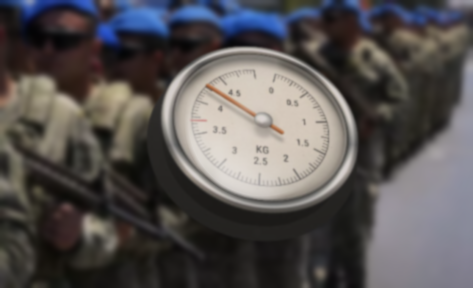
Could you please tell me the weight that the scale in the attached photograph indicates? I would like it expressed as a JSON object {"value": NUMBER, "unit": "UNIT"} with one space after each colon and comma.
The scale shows {"value": 4.25, "unit": "kg"}
